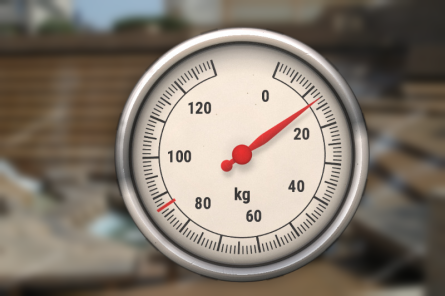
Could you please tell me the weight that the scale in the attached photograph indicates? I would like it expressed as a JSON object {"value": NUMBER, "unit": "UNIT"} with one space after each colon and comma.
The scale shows {"value": 13, "unit": "kg"}
